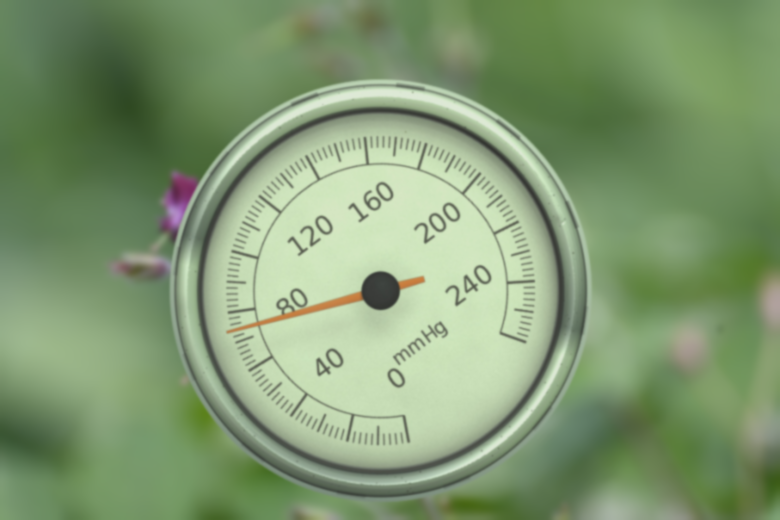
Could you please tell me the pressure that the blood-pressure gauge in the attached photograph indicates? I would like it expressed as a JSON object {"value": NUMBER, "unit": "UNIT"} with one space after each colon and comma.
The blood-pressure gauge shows {"value": 74, "unit": "mmHg"}
